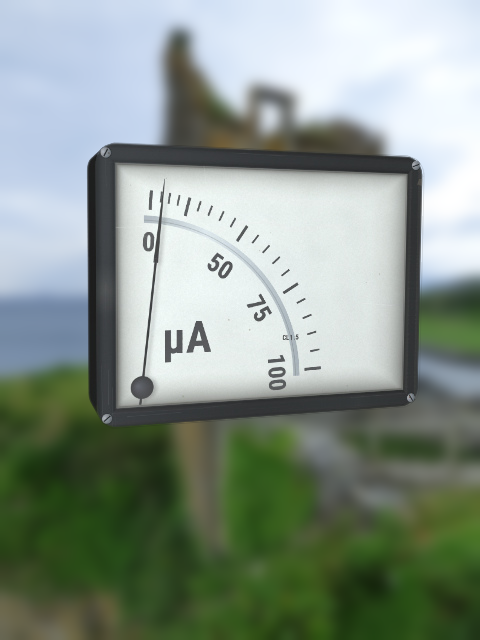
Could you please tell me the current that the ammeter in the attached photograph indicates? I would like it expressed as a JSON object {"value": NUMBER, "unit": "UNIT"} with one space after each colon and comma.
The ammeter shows {"value": 10, "unit": "µA"}
